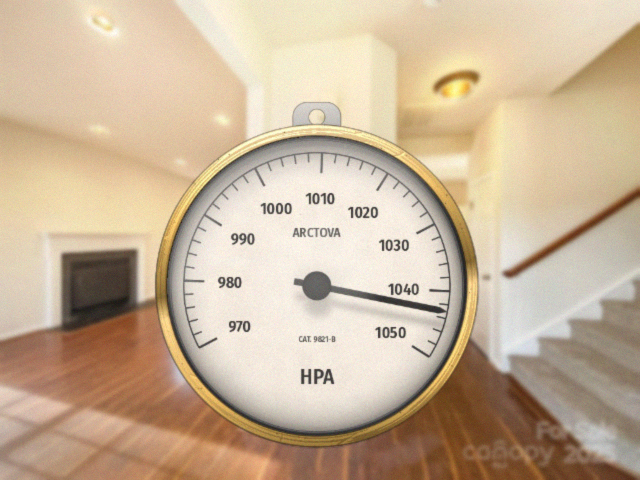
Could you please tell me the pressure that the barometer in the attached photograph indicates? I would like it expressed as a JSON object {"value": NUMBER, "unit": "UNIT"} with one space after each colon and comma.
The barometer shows {"value": 1043, "unit": "hPa"}
